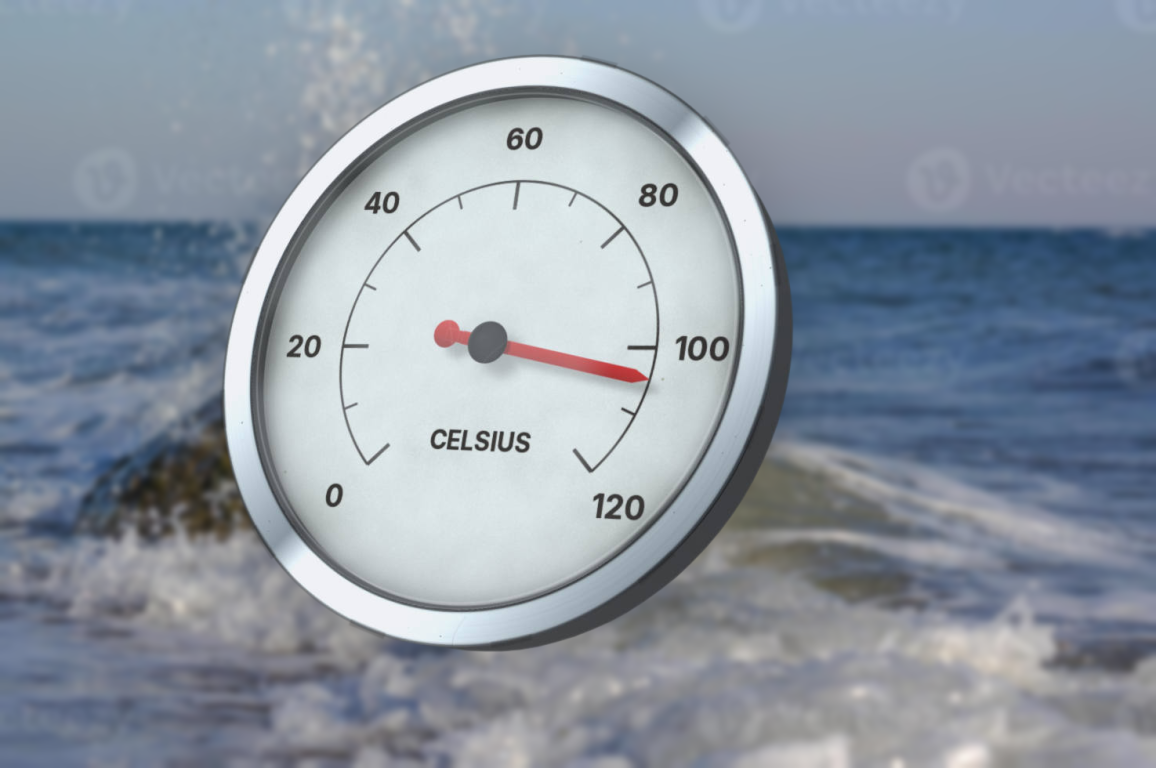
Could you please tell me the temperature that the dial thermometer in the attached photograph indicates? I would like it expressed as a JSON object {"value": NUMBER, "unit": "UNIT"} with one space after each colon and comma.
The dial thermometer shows {"value": 105, "unit": "°C"}
